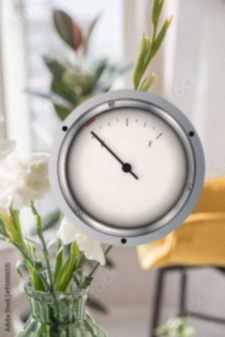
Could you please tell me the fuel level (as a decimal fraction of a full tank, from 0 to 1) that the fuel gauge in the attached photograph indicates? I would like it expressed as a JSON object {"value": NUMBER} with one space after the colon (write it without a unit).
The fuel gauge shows {"value": 0}
